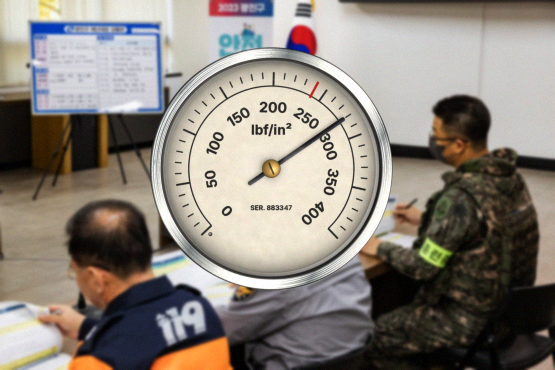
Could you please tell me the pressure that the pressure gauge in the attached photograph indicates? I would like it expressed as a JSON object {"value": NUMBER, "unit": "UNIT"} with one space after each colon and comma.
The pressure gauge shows {"value": 280, "unit": "psi"}
